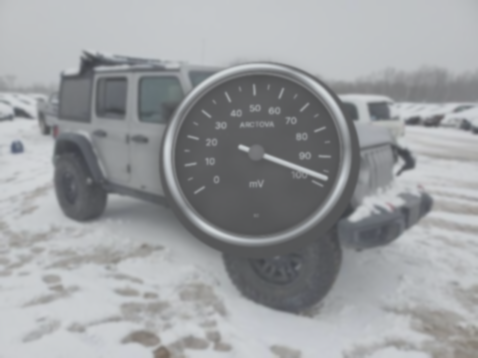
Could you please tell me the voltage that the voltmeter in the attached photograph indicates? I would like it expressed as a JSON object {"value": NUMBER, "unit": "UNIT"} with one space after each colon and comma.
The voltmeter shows {"value": 97.5, "unit": "mV"}
